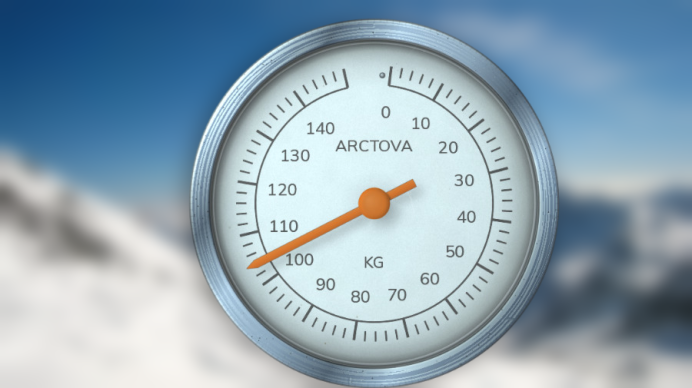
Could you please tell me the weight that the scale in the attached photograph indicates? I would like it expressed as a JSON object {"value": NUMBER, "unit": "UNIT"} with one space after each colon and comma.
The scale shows {"value": 104, "unit": "kg"}
